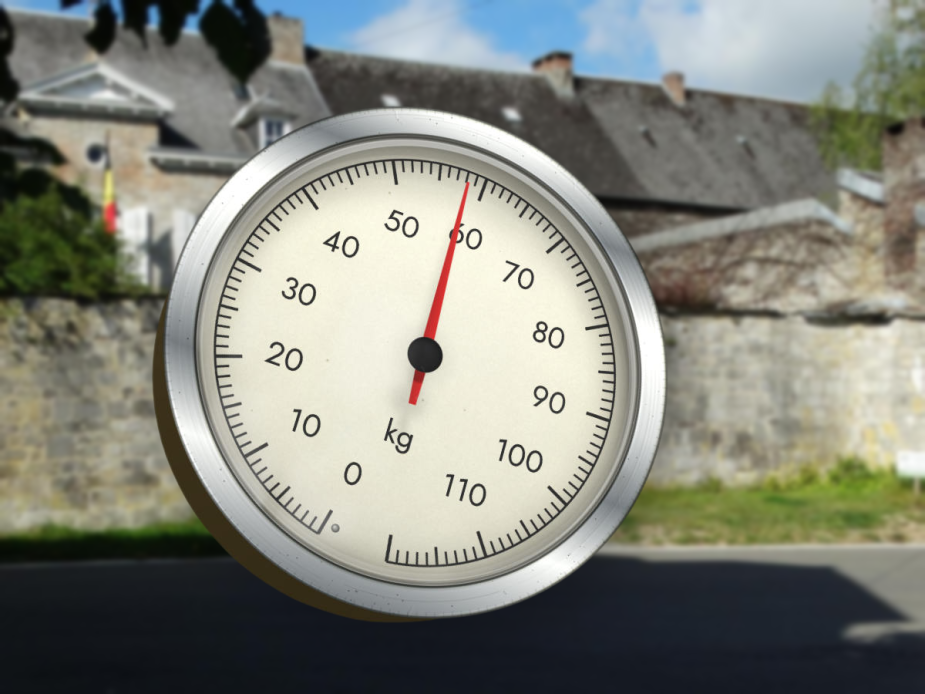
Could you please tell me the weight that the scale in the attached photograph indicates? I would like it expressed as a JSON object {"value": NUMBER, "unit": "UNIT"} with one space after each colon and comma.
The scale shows {"value": 58, "unit": "kg"}
